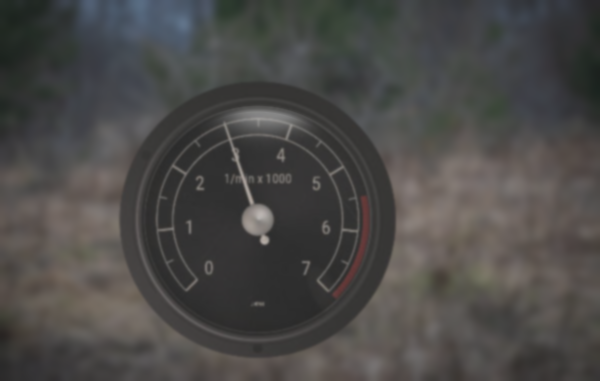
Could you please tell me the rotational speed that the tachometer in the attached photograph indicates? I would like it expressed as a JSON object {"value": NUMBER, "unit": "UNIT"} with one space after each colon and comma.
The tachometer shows {"value": 3000, "unit": "rpm"}
